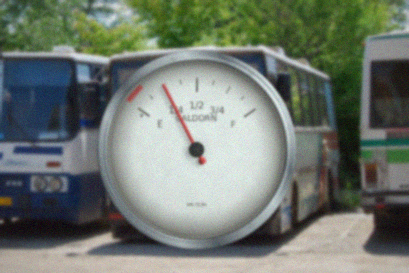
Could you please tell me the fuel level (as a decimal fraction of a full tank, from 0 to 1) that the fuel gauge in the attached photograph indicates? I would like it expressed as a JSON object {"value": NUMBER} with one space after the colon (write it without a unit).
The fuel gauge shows {"value": 0.25}
